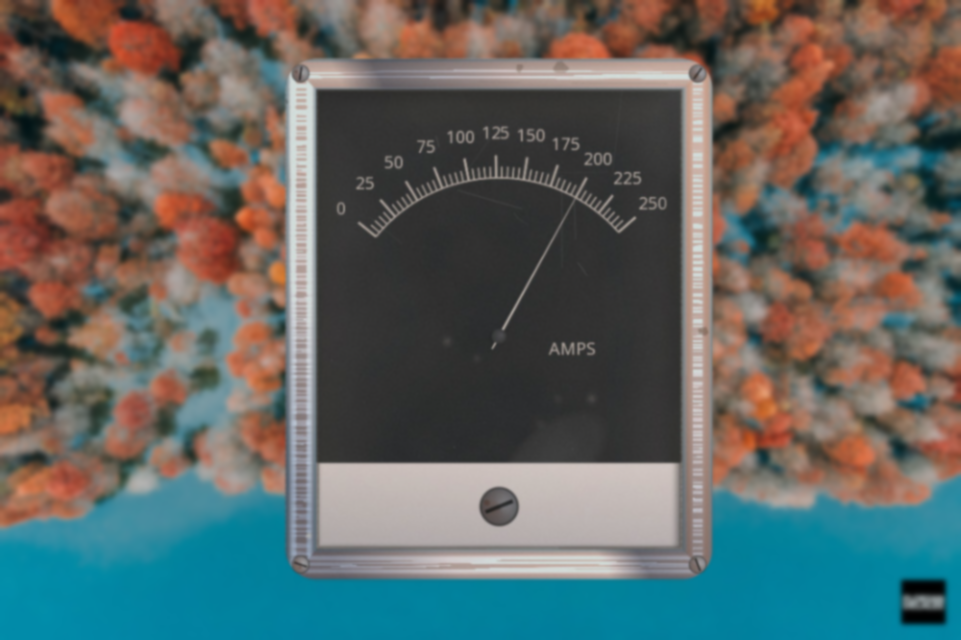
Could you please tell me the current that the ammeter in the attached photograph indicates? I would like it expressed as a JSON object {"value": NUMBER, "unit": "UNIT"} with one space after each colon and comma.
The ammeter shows {"value": 200, "unit": "A"}
